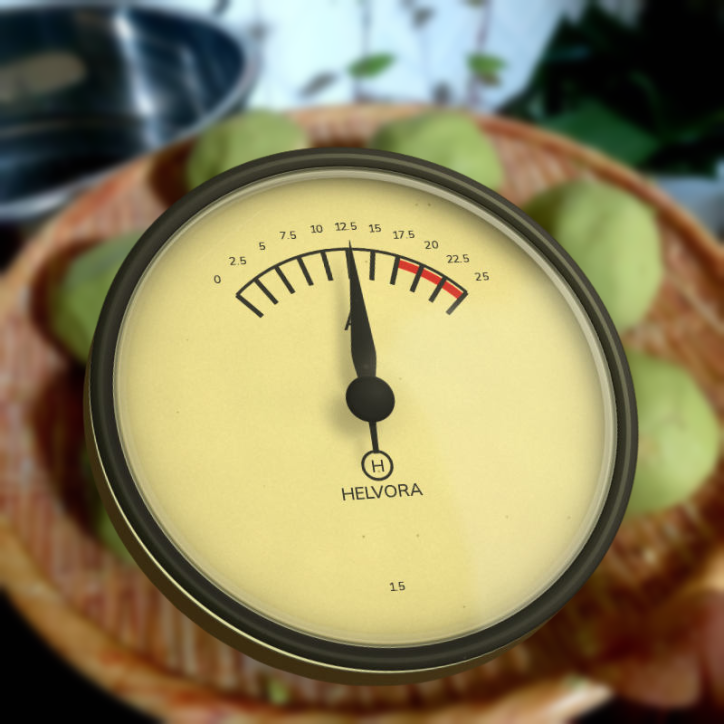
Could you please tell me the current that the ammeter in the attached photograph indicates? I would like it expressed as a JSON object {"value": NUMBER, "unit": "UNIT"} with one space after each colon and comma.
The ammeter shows {"value": 12.5, "unit": "A"}
